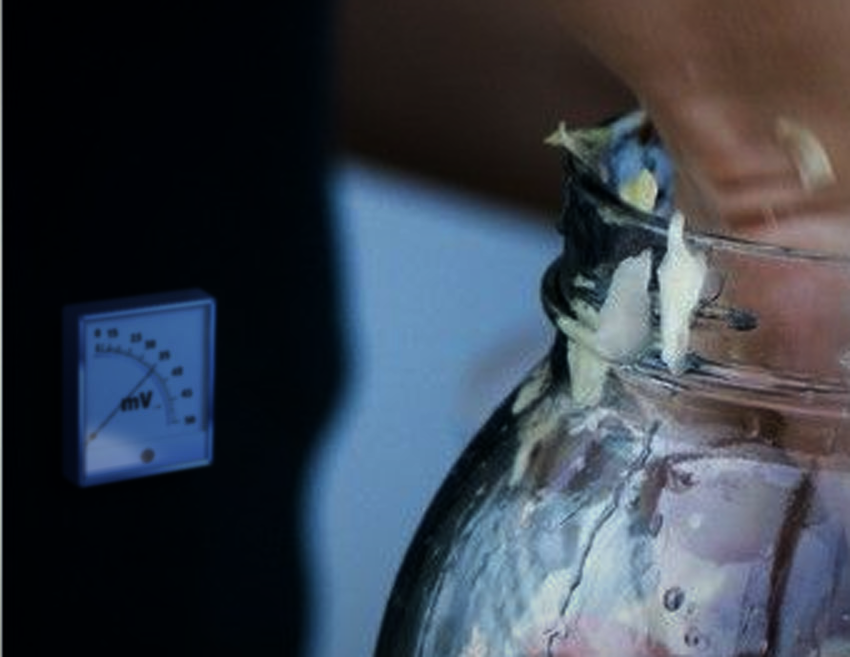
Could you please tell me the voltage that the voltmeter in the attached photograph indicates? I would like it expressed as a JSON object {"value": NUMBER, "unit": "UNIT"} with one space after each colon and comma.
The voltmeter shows {"value": 35, "unit": "mV"}
